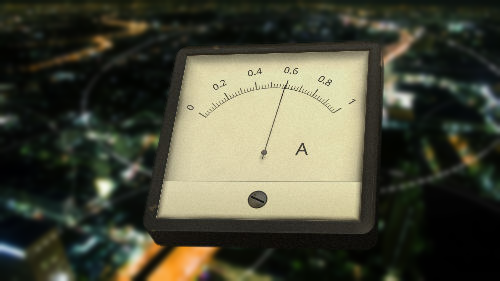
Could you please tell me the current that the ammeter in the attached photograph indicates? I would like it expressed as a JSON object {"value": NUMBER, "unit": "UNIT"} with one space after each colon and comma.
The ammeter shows {"value": 0.6, "unit": "A"}
